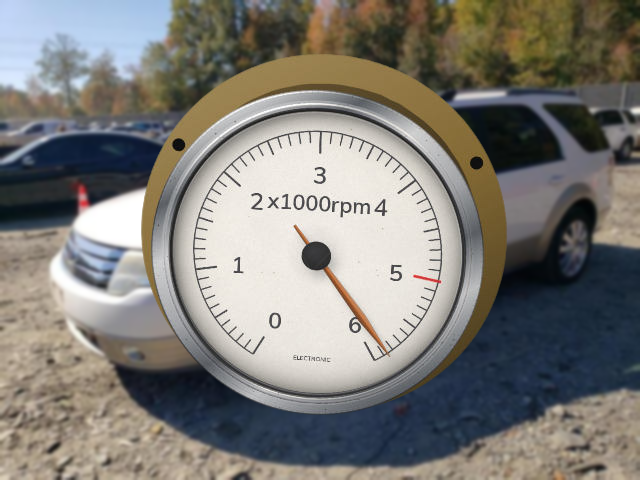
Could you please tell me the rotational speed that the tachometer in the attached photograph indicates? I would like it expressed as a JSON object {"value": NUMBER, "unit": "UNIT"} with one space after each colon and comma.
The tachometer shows {"value": 5850, "unit": "rpm"}
